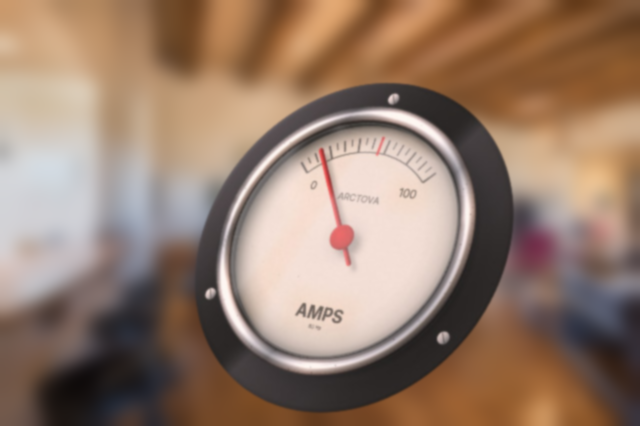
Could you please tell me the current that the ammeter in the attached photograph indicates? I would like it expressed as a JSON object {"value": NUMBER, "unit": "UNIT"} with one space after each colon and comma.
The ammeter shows {"value": 15, "unit": "A"}
